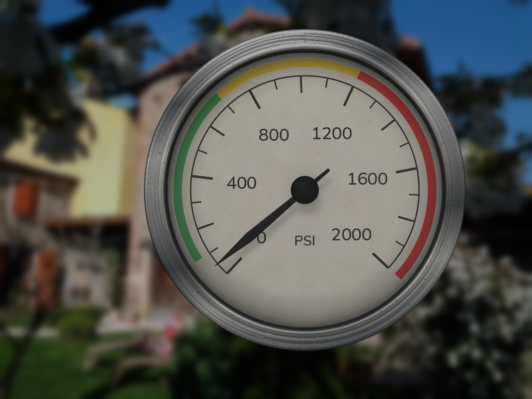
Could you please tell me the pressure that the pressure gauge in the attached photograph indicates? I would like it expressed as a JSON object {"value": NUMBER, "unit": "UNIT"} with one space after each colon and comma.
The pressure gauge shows {"value": 50, "unit": "psi"}
